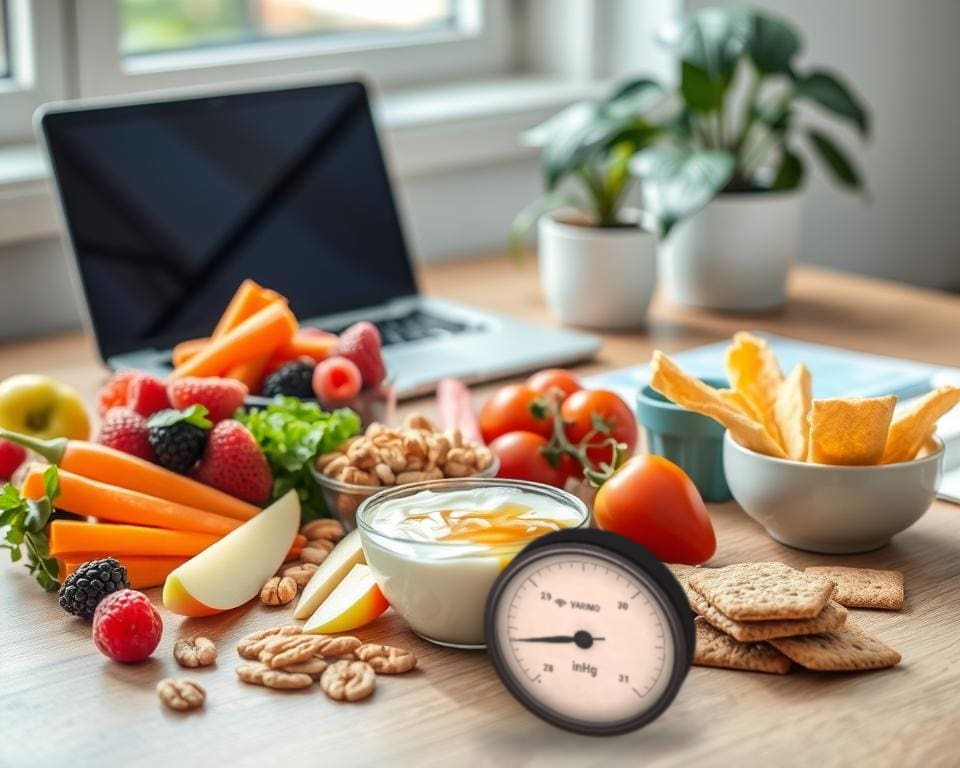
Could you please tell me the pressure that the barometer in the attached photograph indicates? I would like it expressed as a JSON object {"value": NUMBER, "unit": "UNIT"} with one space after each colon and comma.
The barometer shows {"value": 28.4, "unit": "inHg"}
